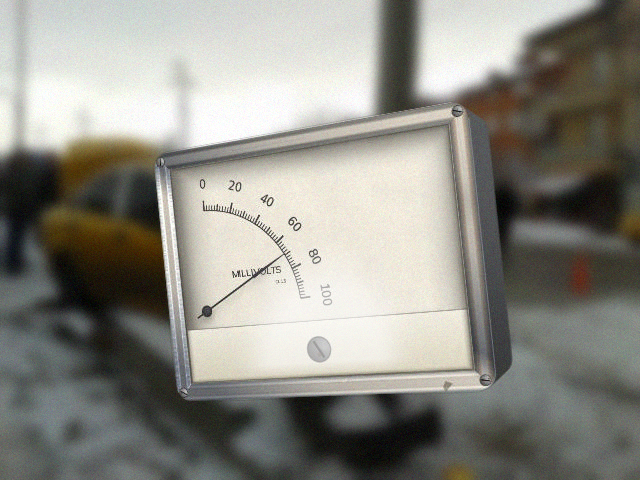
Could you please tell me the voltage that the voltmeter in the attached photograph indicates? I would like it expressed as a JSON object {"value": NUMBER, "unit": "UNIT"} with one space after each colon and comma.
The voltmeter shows {"value": 70, "unit": "mV"}
